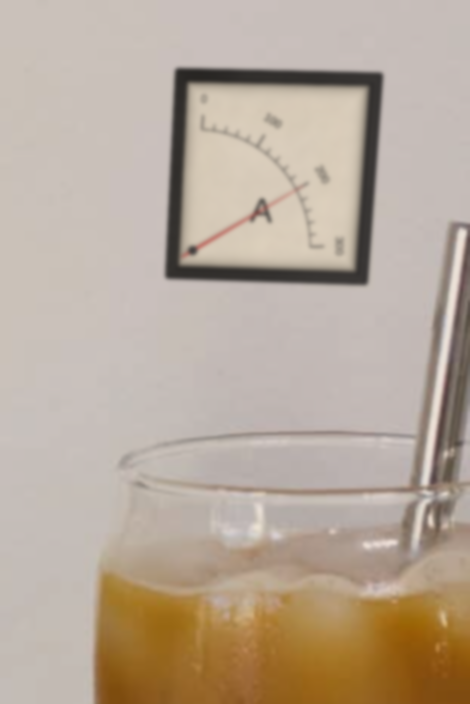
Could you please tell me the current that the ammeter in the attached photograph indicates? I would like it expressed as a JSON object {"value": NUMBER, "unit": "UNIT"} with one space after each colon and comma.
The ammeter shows {"value": 200, "unit": "A"}
